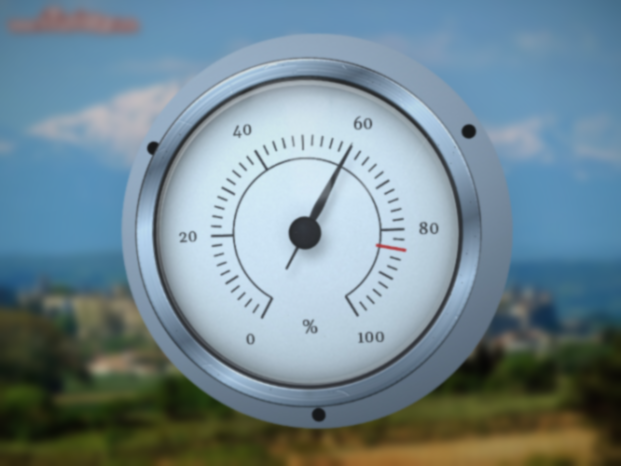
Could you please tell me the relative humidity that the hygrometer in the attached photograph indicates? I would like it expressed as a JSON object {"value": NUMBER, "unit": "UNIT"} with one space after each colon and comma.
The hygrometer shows {"value": 60, "unit": "%"}
